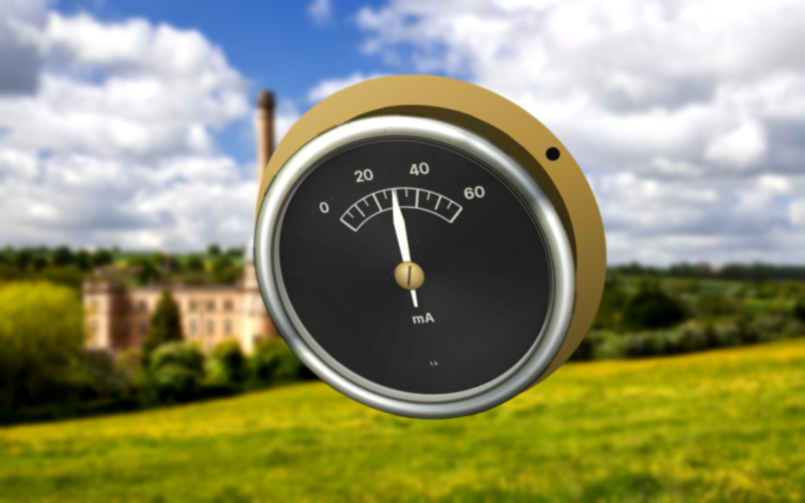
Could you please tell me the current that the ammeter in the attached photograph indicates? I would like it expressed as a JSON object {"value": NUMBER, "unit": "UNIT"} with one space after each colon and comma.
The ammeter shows {"value": 30, "unit": "mA"}
